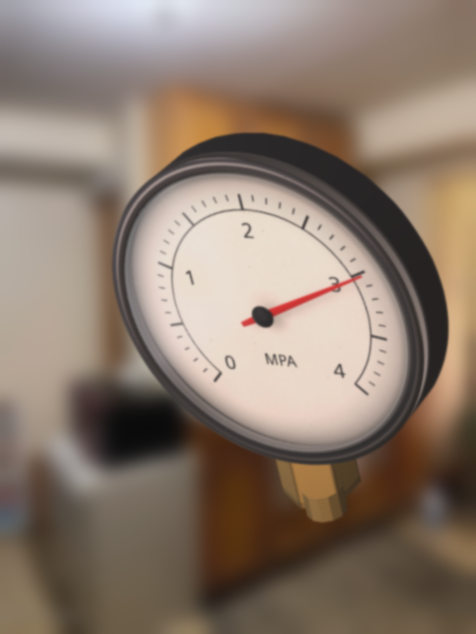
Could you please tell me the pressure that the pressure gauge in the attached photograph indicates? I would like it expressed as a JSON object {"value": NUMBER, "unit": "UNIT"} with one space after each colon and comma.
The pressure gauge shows {"value": 3, "unit": "MPa"}
